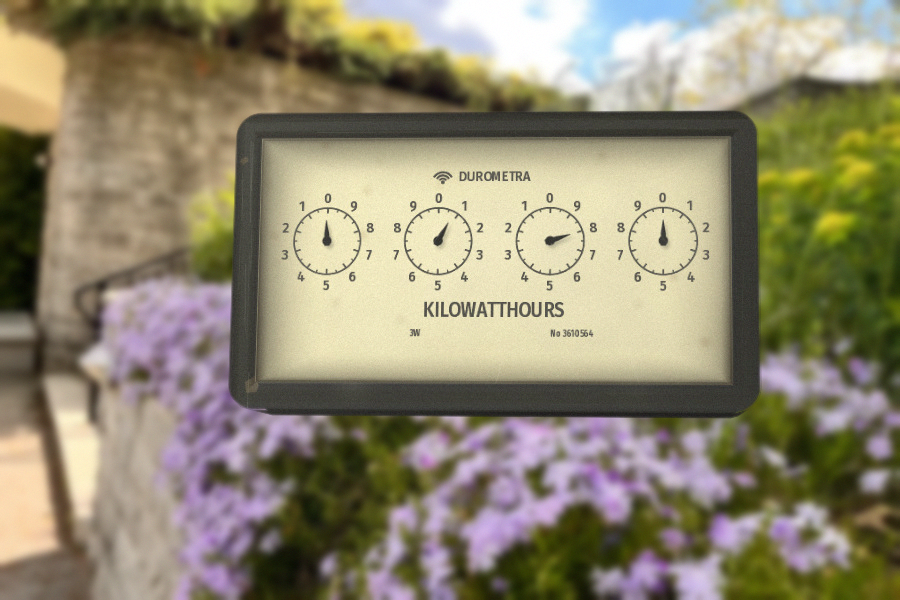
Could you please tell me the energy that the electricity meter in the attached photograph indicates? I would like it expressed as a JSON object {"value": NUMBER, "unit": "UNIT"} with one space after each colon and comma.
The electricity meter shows {"value": 80, "unit": "kWh"}
